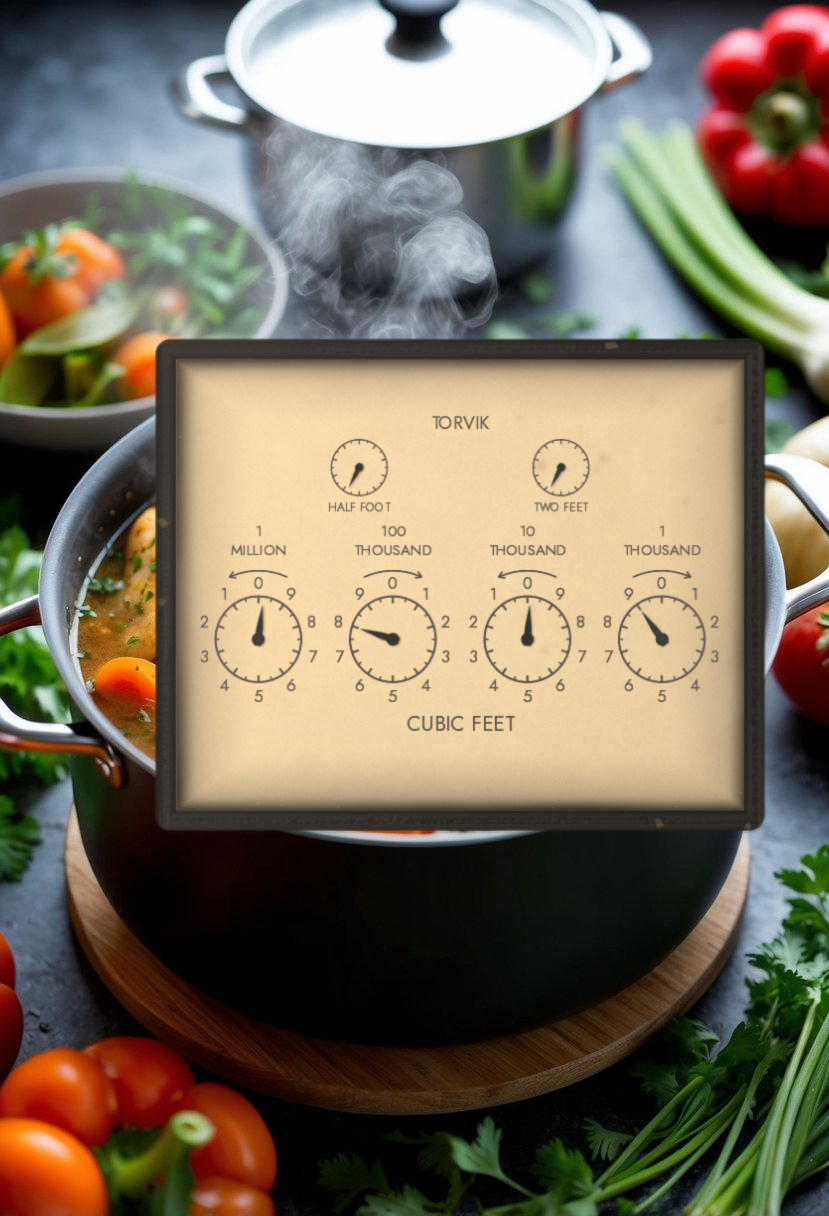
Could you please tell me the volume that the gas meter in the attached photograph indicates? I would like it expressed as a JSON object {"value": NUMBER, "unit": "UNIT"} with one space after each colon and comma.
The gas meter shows {"value": 979900, "unit": "ft³"}
